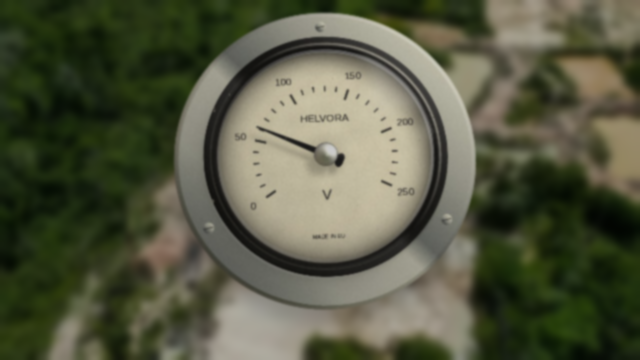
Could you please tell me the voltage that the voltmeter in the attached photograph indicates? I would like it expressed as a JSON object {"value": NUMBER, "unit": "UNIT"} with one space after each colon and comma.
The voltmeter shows {"value": 60, "unit": "V"}
